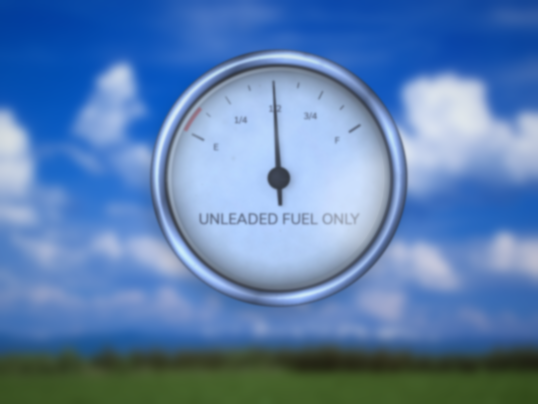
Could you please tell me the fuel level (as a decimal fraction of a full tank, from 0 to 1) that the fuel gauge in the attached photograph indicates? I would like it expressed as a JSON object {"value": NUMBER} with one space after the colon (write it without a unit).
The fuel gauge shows {"value": 0.5}
